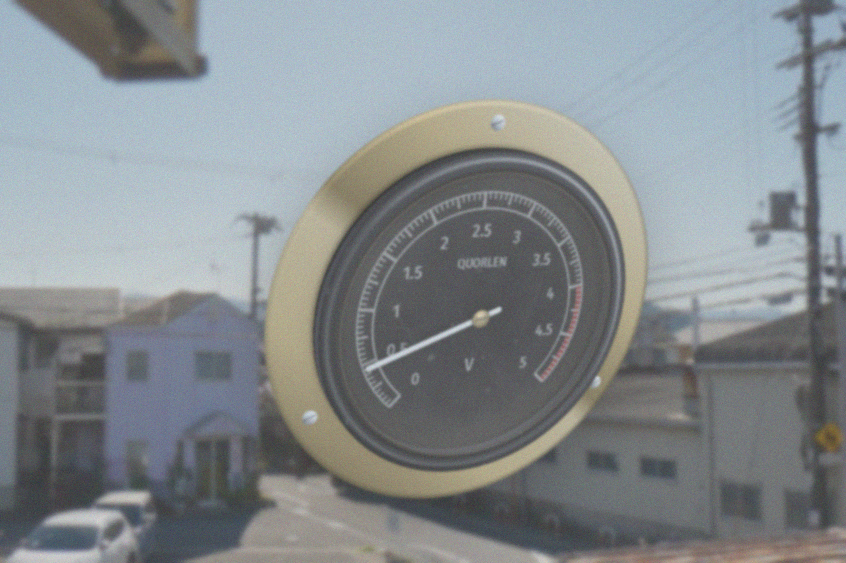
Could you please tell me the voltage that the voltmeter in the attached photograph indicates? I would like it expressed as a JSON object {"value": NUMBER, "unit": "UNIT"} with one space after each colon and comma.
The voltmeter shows {"value": 0.5, "unit": "V"}
